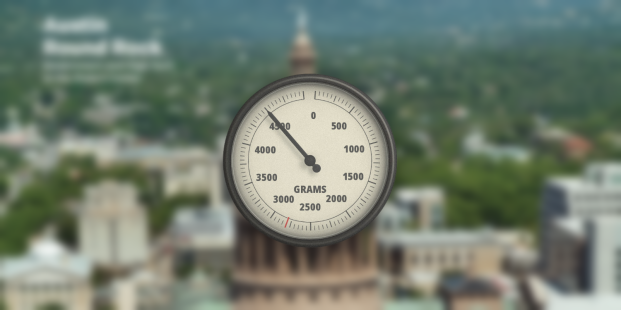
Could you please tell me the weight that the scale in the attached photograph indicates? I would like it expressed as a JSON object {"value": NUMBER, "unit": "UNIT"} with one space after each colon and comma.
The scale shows {"value": 4500, "unit": "g"}
